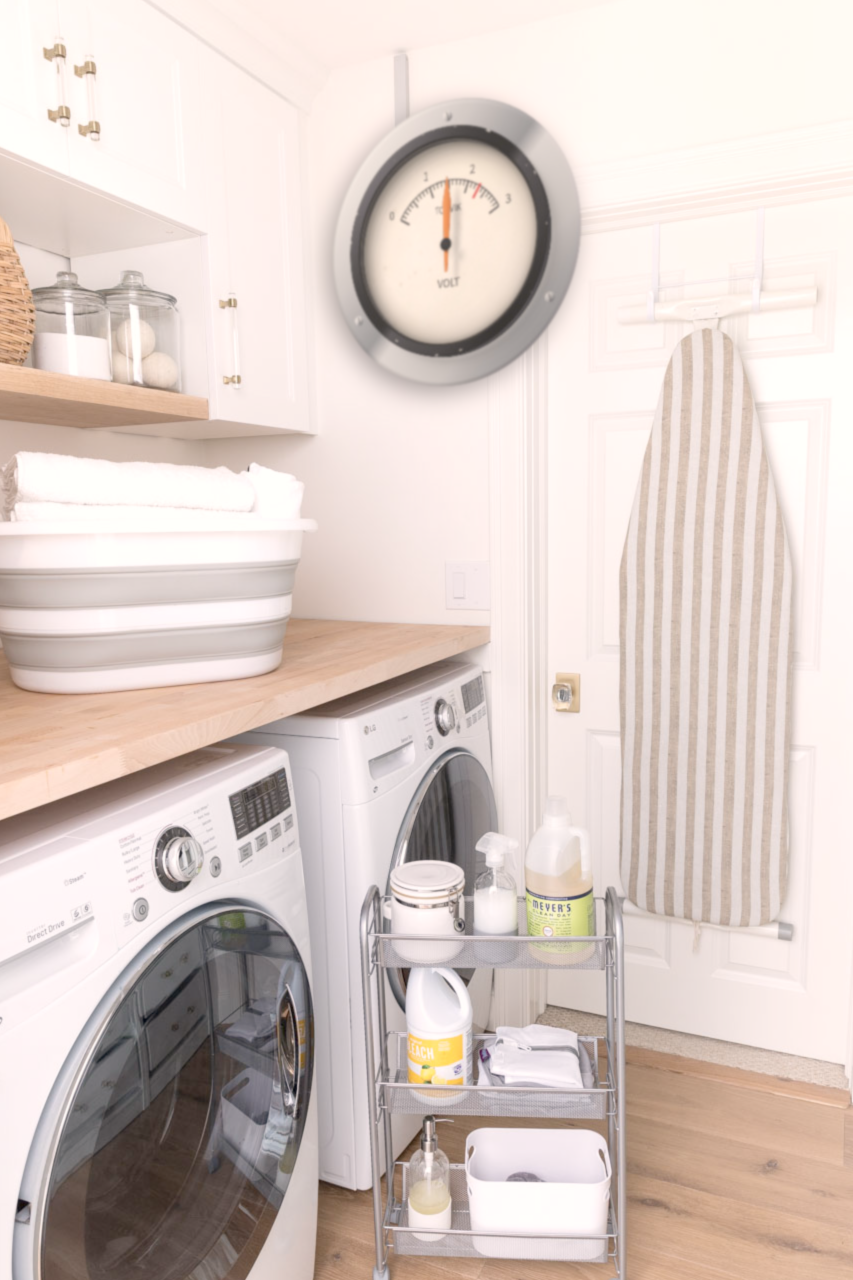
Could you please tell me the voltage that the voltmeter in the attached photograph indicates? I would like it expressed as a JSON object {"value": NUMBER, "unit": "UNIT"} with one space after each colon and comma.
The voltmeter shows {"value": 1.5, "unit": "V"}
